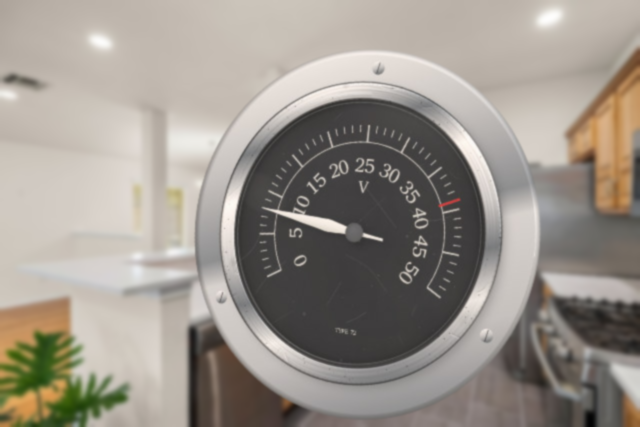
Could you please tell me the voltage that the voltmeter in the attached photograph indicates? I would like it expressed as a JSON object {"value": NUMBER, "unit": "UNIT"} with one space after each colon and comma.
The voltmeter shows {"value": 8, "unit": "V"}
